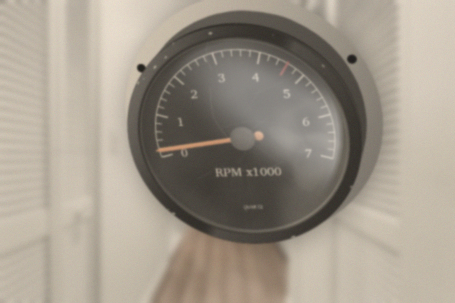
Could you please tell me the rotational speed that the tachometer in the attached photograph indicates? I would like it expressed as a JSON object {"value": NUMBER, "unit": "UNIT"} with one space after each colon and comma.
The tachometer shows {"value": 200, "unit": "rpm"}
